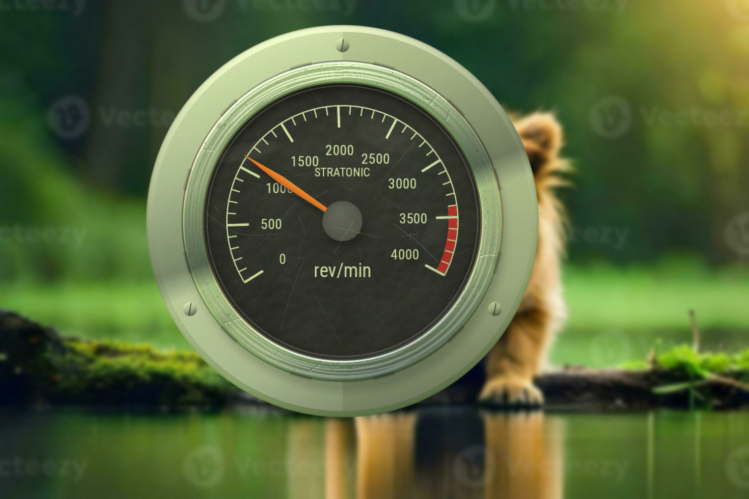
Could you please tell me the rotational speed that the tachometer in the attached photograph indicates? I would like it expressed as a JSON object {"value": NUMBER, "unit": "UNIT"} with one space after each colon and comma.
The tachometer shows {"value": 1100, "unit": "rpm"}
